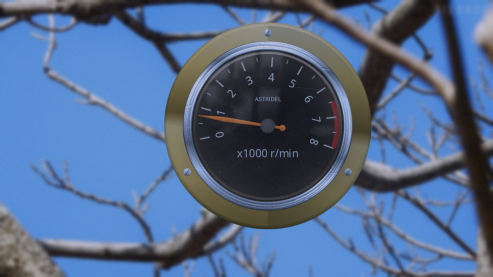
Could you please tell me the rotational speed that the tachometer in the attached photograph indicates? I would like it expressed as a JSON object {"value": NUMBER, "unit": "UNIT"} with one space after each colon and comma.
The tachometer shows {"value": 750, "unit": "rpm"}
